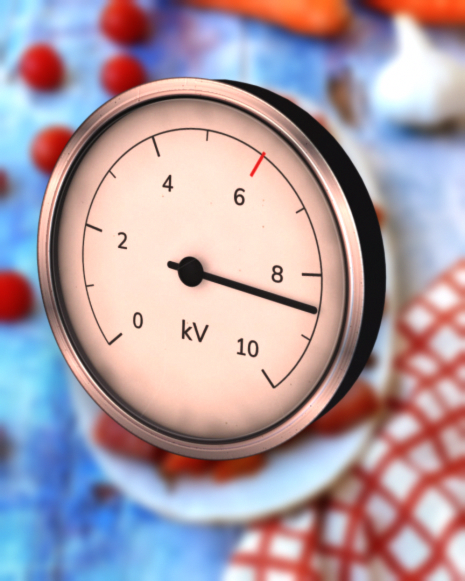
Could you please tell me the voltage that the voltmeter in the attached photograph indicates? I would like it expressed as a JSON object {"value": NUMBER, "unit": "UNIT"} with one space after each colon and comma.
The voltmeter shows {"value": 8.5, "unit": "kV"}
